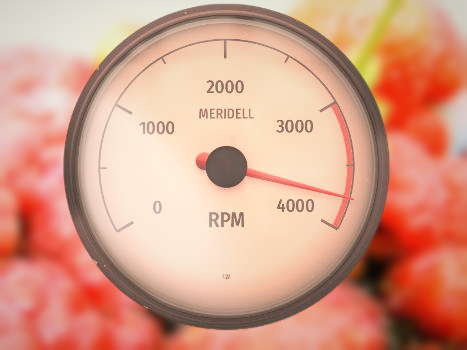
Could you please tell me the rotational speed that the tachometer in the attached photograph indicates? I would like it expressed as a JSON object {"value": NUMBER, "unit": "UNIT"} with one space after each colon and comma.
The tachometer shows {"value": 3750, "unit": "rpm"}
